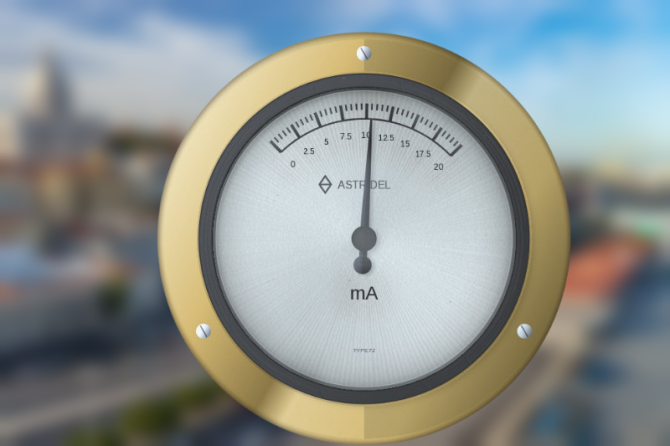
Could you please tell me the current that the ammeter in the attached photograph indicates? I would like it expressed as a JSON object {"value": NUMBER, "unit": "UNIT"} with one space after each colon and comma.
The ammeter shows {"value": 10.5, "unit": "mA"}
